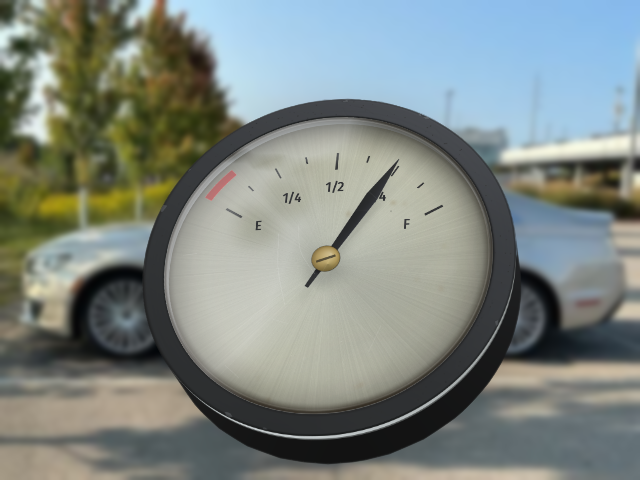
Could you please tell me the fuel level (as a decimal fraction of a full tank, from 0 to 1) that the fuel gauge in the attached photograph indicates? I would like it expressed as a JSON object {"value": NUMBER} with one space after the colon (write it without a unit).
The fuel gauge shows {"value": 0.75}
